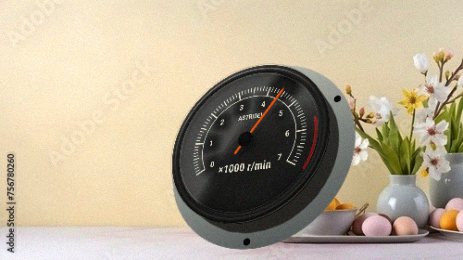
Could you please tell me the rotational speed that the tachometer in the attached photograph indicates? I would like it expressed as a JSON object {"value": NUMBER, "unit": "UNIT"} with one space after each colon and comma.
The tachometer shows {"value": 4500, "unit": "rpm"}
